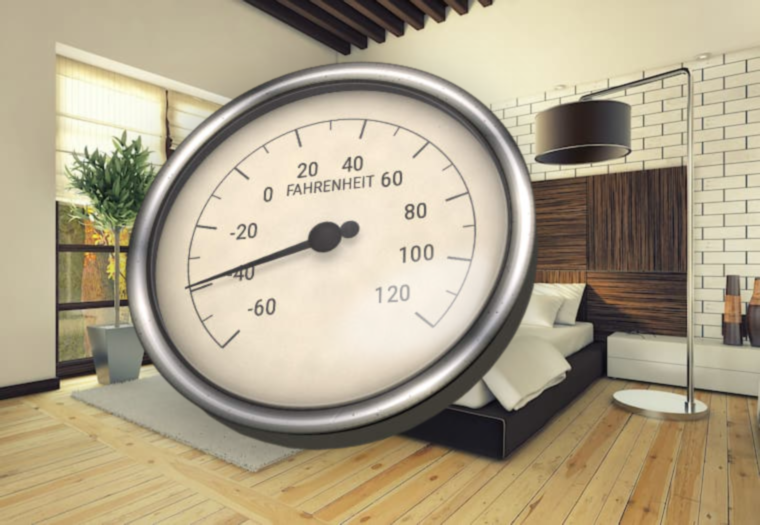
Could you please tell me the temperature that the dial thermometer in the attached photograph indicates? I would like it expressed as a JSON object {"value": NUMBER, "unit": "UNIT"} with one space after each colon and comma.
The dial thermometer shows {"value": -40, "unit": "°F"}
